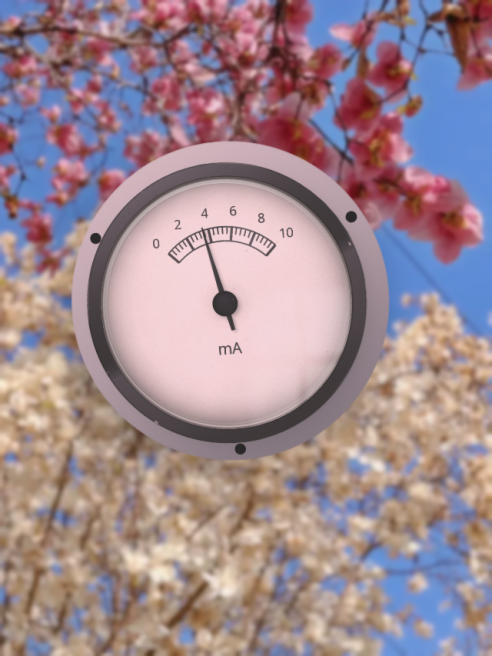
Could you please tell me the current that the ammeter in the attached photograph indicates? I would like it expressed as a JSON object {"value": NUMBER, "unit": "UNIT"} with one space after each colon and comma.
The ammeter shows {"value": 3.6, "unit": "mA"}
